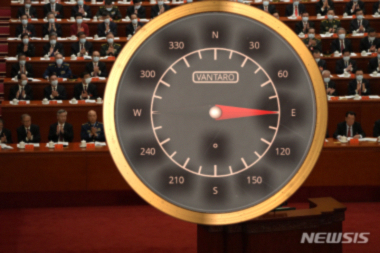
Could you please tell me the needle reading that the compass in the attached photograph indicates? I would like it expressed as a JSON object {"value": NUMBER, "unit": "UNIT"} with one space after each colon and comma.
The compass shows {"value": 90, "unit": "°"}
